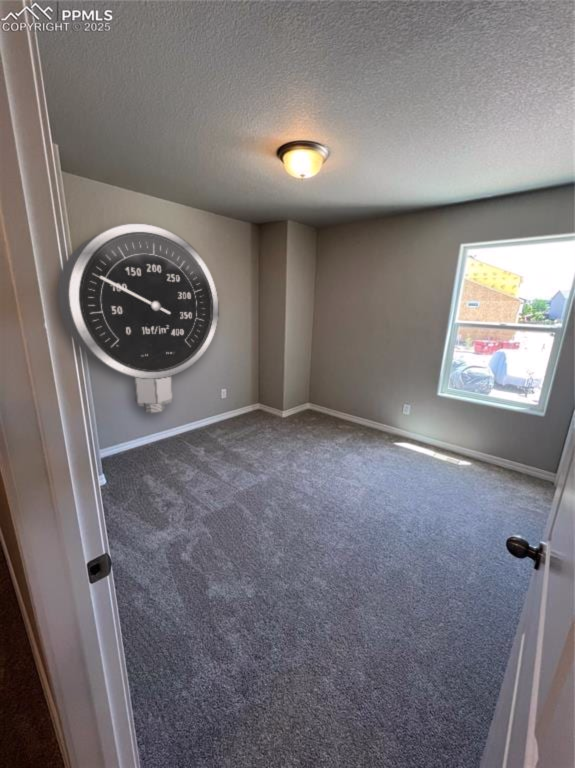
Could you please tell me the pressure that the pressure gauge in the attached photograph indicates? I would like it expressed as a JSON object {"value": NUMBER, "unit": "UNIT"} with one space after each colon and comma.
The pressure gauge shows {"value": 100, "unit": "psi"}
